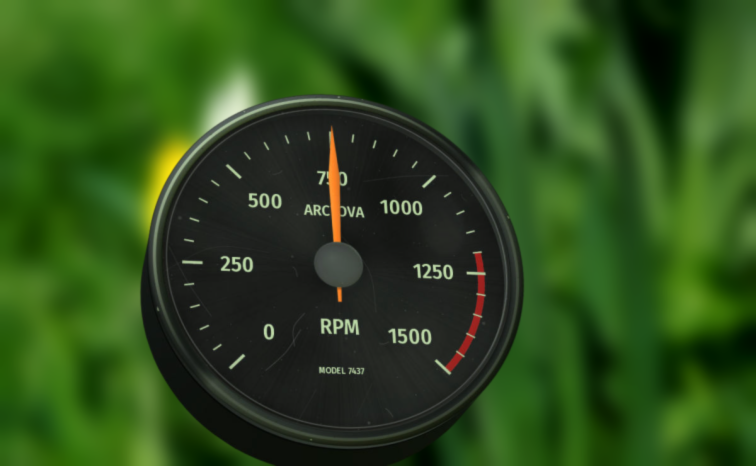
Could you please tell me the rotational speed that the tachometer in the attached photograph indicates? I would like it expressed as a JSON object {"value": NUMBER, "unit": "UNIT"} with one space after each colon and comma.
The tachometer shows {"value": 750, "unit": "rpm"}
